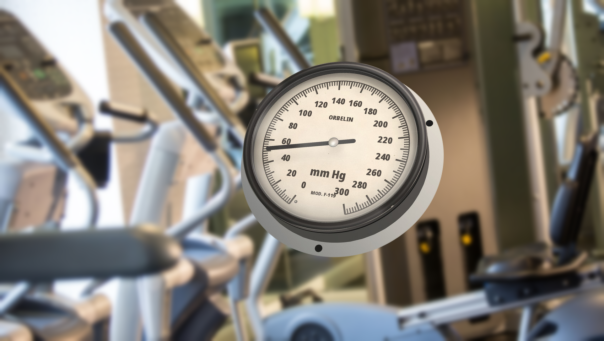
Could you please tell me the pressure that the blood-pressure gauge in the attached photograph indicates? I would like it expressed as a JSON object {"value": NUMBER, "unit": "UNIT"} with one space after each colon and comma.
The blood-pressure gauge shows {"value": 50, "unit": "mmHg"}
